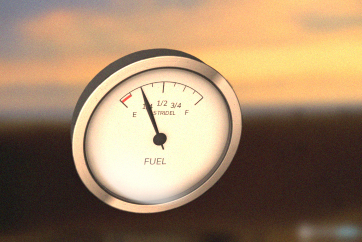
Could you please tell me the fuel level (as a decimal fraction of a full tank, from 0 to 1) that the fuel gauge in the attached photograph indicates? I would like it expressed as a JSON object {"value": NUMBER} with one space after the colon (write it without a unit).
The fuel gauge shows {"value": 0.25}
